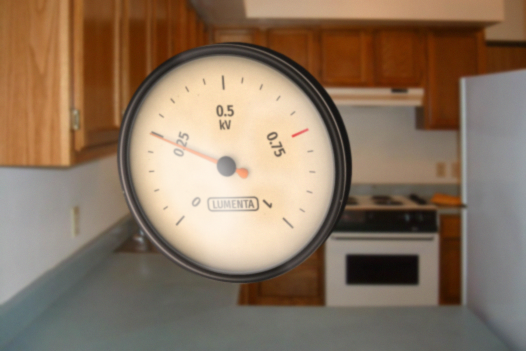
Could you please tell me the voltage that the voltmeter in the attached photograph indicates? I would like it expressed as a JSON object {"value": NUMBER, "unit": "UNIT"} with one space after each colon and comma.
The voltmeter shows {"value": 0.25, "unit": "kV"}
